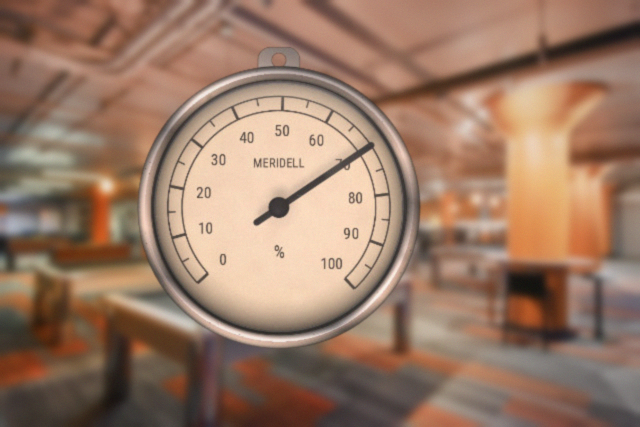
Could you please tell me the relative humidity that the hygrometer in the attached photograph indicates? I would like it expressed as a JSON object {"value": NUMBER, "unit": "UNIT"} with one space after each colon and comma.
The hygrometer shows {"value": 70, "unit": "%"}
